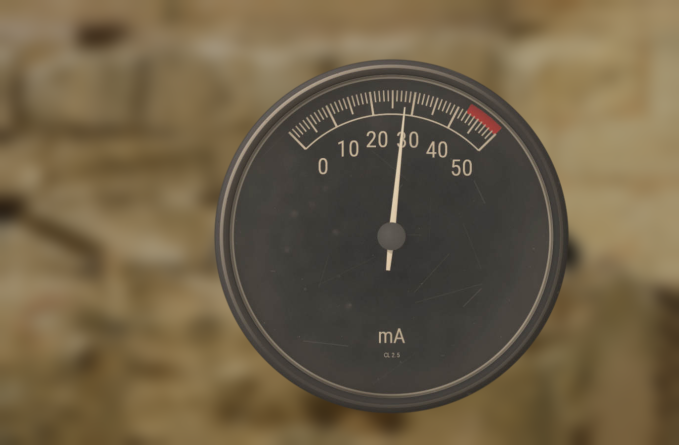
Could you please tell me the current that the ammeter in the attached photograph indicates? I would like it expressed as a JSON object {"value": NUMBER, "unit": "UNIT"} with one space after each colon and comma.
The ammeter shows {"value": 28, "unit": "mA"}
